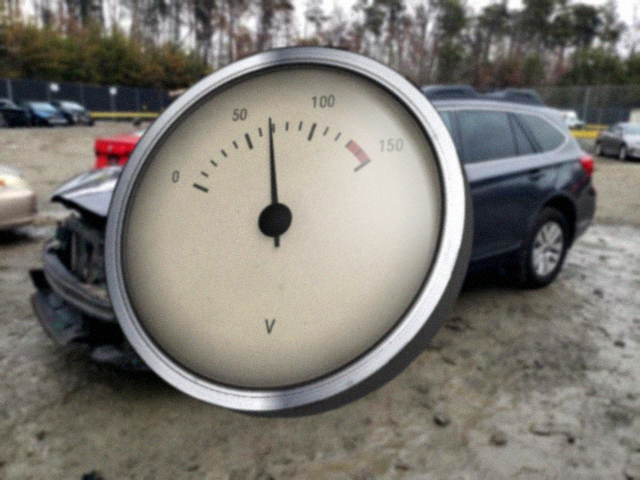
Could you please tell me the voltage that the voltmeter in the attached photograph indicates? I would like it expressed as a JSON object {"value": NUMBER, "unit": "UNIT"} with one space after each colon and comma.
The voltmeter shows {"value": 70, "unit": "V"}
